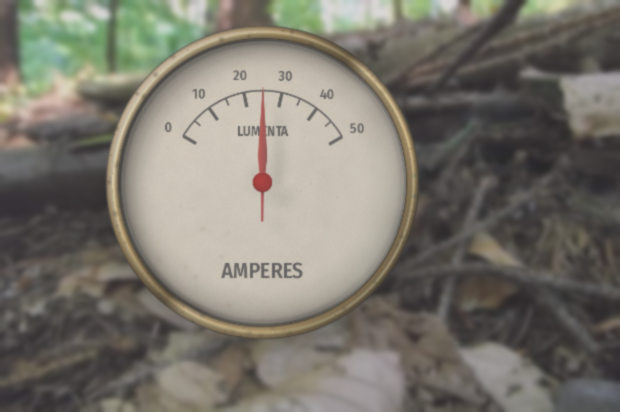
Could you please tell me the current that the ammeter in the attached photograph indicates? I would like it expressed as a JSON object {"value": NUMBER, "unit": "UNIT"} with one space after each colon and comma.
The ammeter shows {"value": 25, "unit": "A"}
